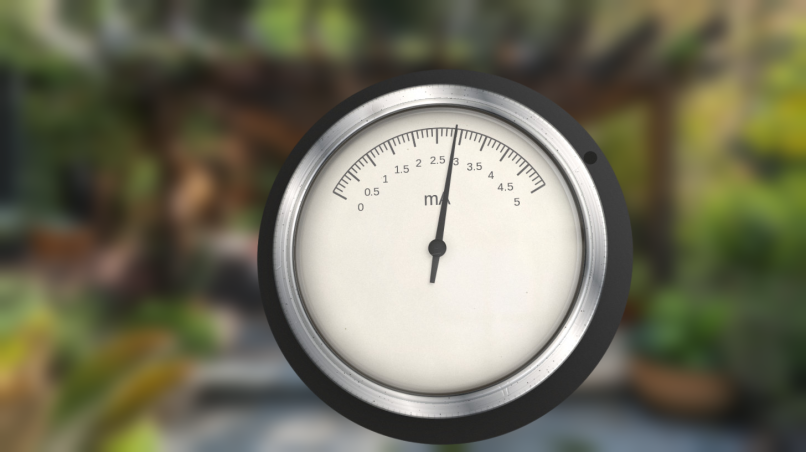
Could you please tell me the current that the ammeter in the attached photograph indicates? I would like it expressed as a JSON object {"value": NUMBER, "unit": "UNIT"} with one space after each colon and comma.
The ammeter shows {"value": 2.9, "unit": "mA"}
